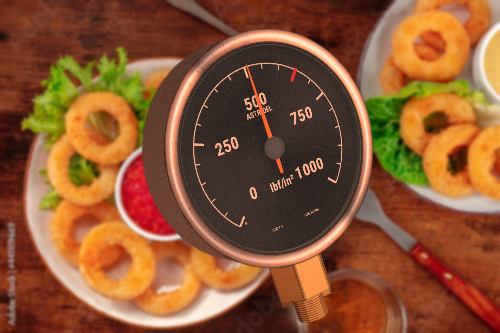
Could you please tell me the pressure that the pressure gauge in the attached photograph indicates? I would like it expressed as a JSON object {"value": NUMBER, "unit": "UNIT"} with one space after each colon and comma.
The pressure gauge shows {"value": 500, "unit": "psi"}
